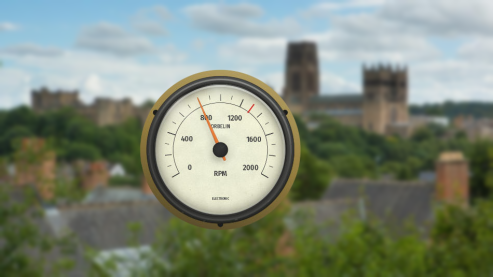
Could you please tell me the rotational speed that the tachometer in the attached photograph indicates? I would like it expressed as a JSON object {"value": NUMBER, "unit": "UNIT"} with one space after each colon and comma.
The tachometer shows {"value": 800, "unit": "rpm"}
